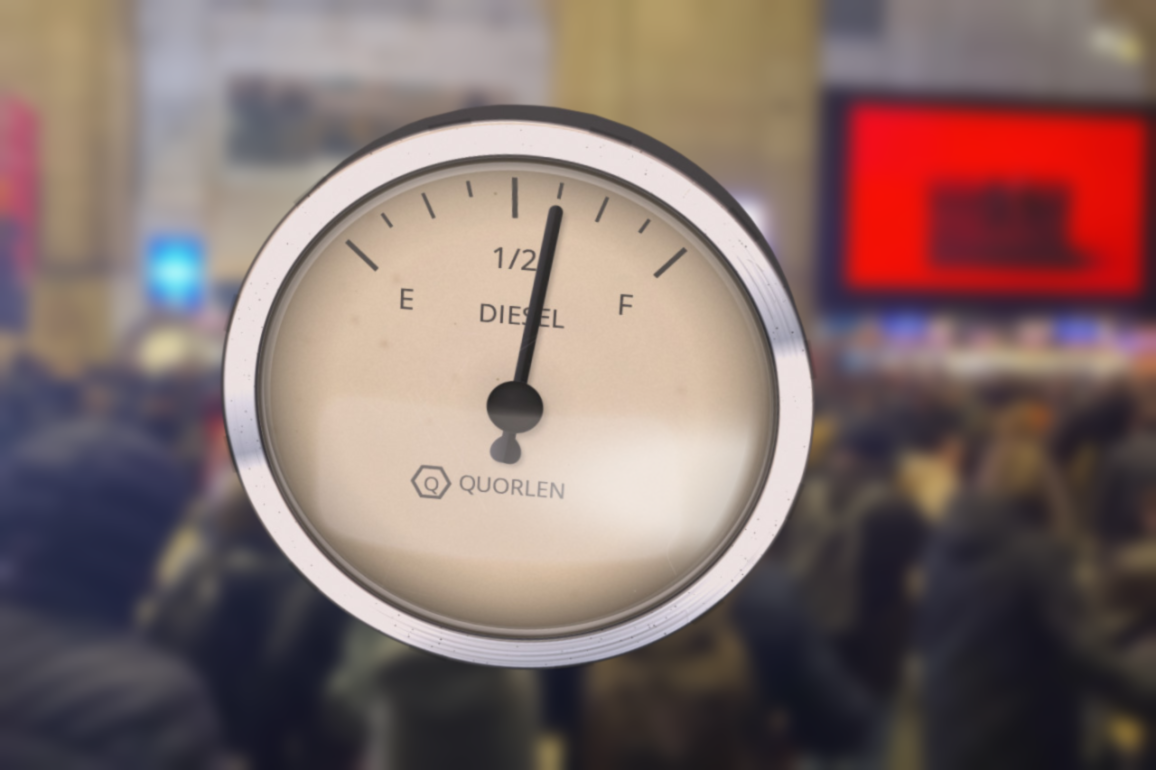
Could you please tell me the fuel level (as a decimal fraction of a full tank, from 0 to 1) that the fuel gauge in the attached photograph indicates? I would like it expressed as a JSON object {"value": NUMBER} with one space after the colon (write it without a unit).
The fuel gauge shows {"value": 0.625}
